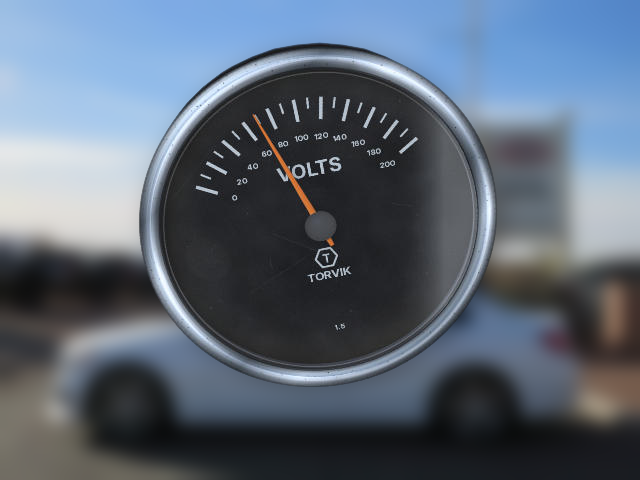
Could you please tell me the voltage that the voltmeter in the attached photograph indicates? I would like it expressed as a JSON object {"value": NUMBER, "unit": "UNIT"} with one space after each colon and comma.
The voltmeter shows {"value": 70, "unit": "V"}
